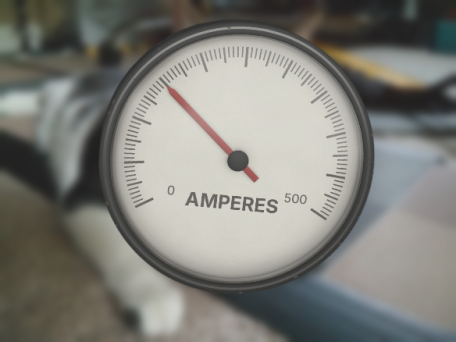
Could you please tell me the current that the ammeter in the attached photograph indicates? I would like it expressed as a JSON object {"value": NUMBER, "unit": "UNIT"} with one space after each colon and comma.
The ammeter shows {"value": 150, "unit": "A"}
